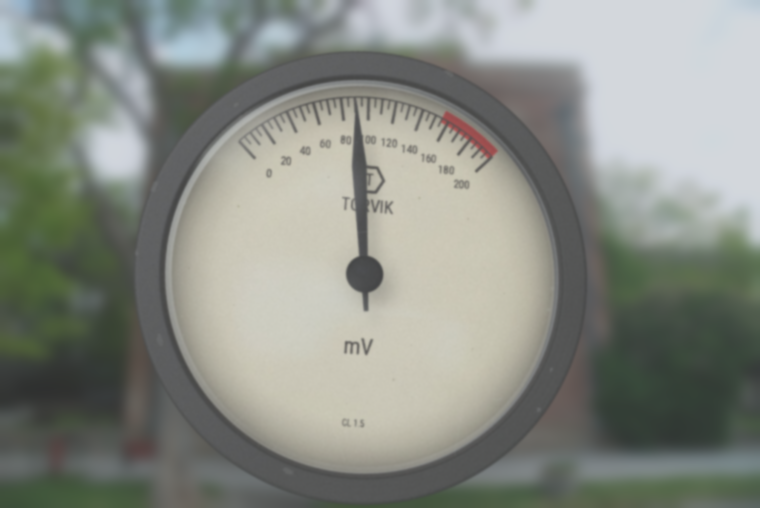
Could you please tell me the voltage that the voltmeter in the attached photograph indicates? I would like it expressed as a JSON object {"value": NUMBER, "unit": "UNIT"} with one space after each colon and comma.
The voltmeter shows {"value": 90, "unit": "mV"}
